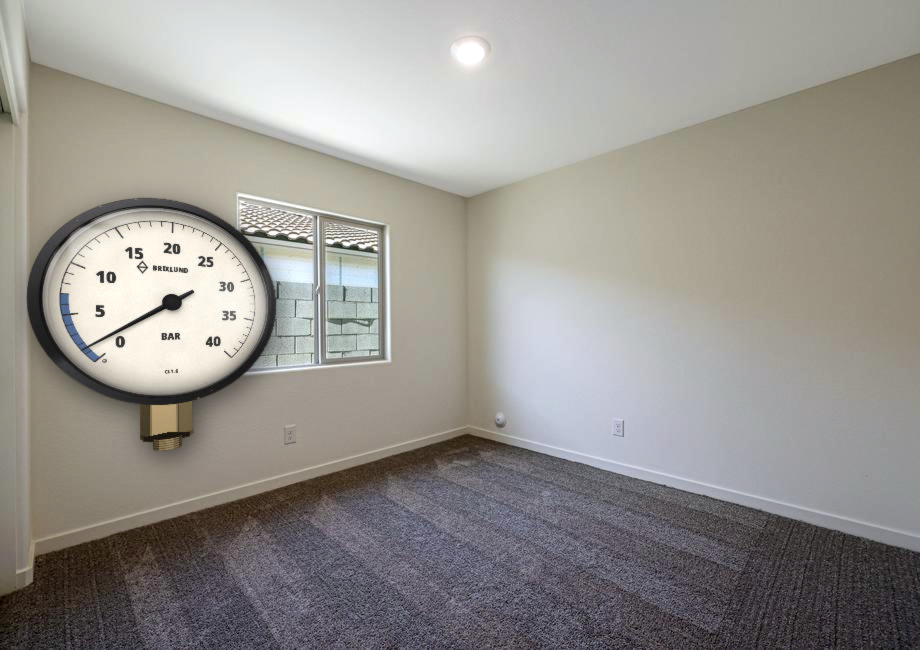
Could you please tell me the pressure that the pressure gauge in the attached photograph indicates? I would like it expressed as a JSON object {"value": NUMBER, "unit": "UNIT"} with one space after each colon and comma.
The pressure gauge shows {"value": 1.5, "unit": "bar"}
